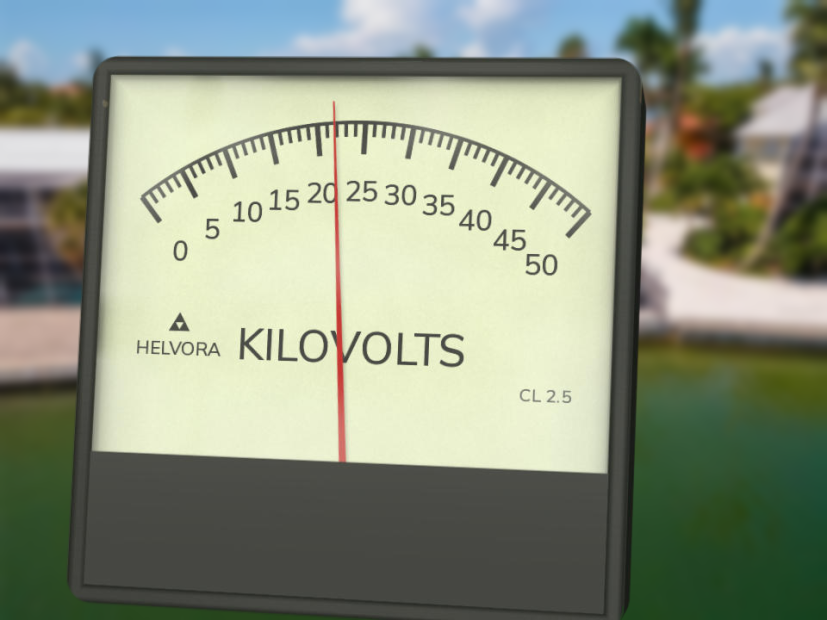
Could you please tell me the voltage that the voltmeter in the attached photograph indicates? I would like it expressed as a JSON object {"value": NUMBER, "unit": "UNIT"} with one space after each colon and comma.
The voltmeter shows {"value": 22, "unit": "kV"}
